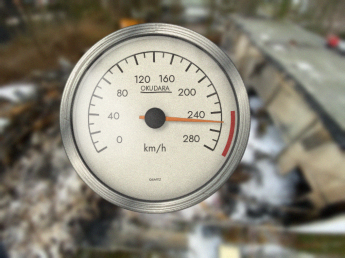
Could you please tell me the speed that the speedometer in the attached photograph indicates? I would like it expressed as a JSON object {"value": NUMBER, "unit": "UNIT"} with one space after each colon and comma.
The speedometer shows {"value": 250, "unit": "km/h"}
